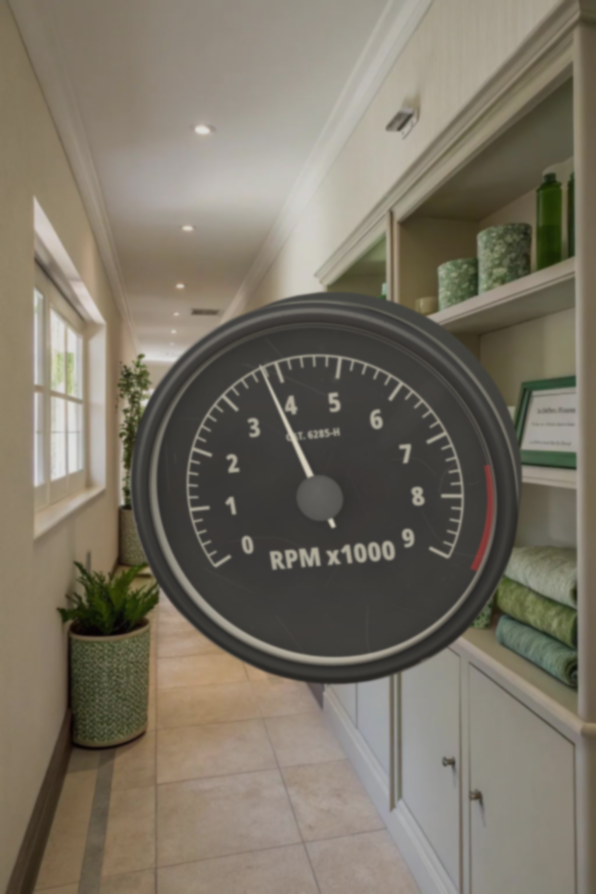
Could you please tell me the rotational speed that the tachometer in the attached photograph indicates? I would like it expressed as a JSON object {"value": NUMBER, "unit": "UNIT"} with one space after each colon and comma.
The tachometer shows {"value": 3800, "unit": "rpm"}
